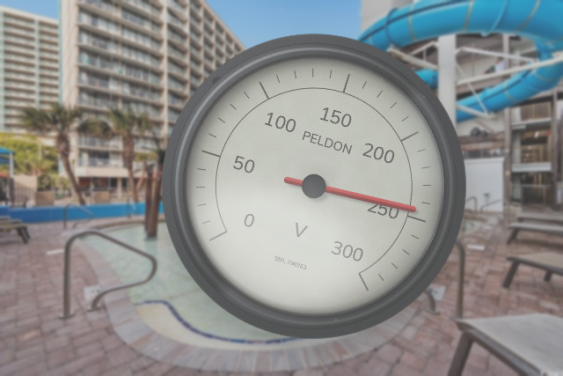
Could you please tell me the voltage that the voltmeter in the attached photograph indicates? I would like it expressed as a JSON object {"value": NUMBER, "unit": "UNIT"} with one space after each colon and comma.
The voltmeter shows {"value": 245, "unit": "V"}
